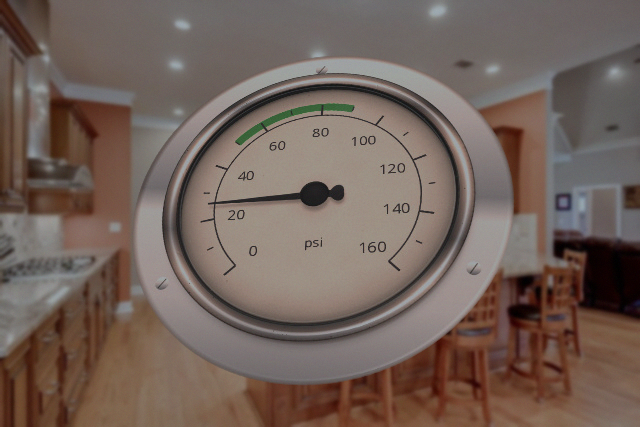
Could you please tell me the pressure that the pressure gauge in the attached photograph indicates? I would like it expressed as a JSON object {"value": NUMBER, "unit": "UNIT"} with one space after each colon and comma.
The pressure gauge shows {"value": 25, "unit": "psi"}
